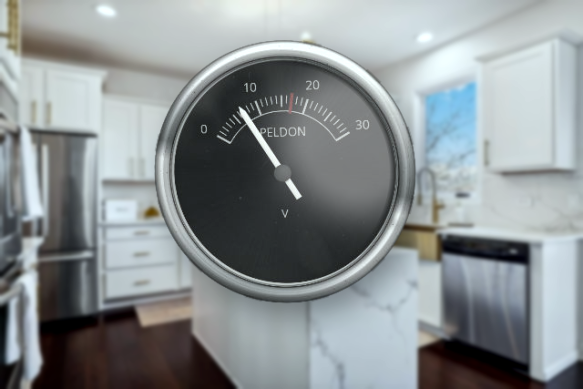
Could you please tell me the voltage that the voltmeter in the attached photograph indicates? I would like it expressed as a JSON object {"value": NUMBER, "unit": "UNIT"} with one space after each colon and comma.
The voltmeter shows {"value": 7, "unit": "V"}
